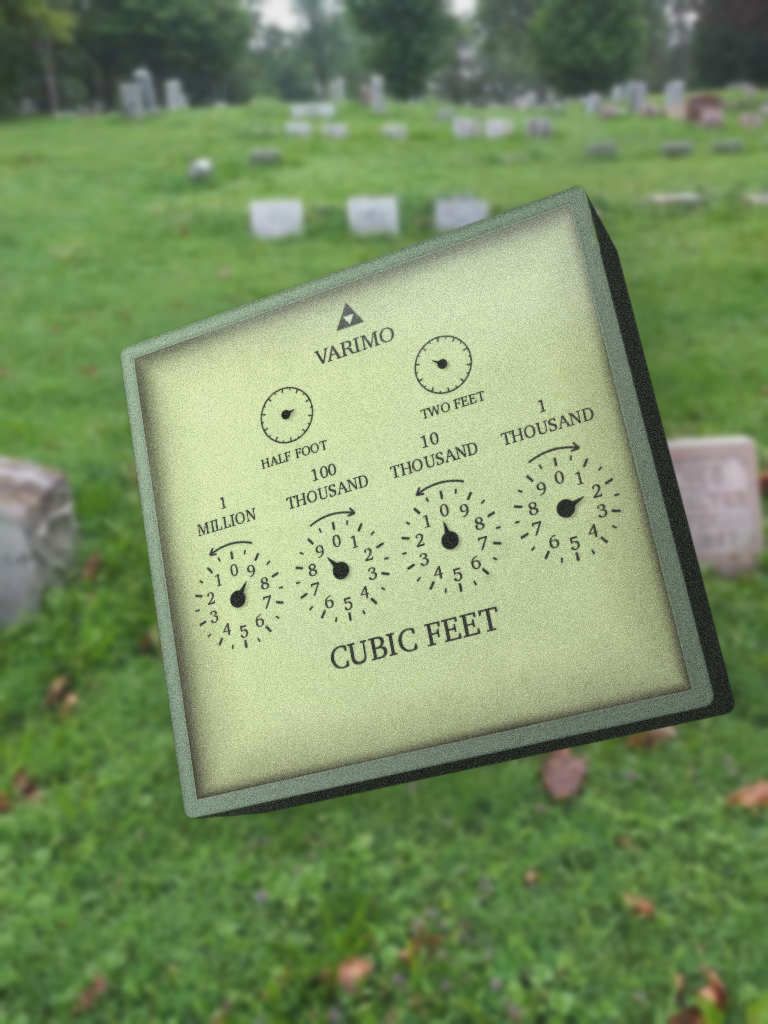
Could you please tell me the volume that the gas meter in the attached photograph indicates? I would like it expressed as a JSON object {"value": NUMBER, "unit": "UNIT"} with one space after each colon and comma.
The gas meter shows {"value": 890200, "unit": "ft³"}
